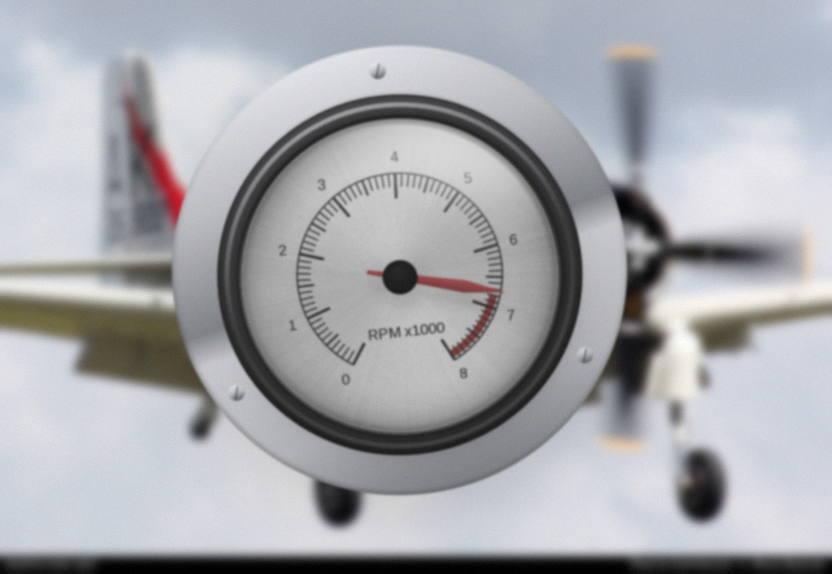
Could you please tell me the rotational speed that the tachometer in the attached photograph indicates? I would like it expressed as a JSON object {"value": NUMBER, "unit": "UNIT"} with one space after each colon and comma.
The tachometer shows {"value": 6700, "unit": "rpm"}
